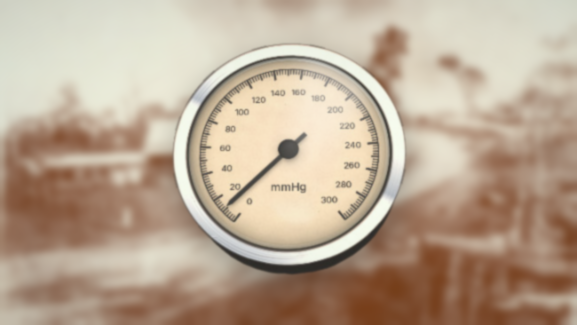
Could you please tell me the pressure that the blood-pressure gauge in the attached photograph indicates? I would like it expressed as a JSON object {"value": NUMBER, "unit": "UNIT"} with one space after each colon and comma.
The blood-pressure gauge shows {"value": 10, "unit": "mmHg"}
